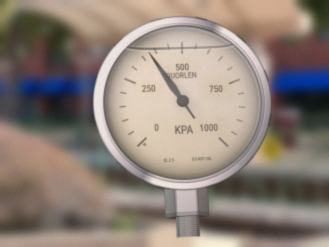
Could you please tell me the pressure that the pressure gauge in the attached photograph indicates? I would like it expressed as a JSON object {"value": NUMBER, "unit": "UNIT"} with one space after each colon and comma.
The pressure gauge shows {"value": 375, "unit": "kPa"}
